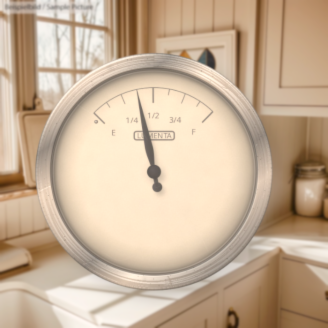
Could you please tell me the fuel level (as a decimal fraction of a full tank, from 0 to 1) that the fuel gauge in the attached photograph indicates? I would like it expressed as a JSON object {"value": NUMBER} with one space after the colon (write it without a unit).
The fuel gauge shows {"value": 0.375}
